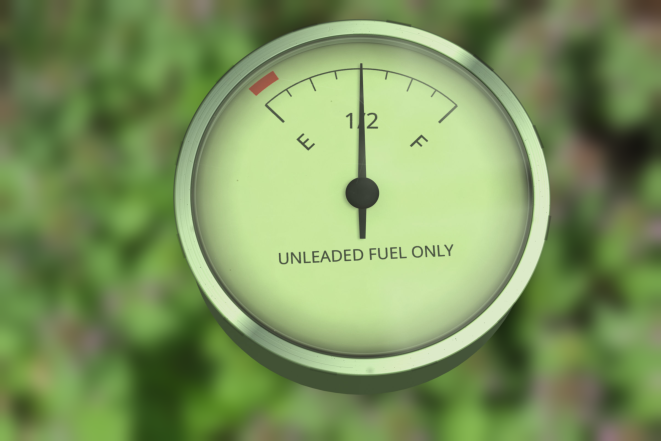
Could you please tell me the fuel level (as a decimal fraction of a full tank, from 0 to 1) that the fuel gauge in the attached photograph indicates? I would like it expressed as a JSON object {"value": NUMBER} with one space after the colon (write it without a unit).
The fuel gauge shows {"value": 0.5}
